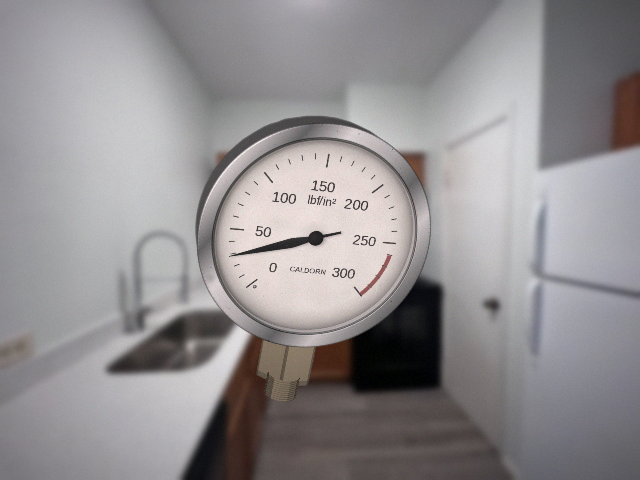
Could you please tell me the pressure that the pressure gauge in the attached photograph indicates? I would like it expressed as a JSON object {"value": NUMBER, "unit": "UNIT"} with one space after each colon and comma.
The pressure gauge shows {"value": 30, "unit": "psi"}
